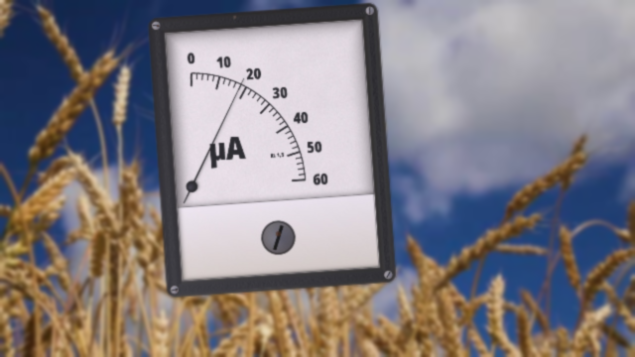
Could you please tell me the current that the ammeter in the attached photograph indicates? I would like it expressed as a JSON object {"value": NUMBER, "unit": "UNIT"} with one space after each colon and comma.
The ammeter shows {"value": 18, "unit": "µA"}
